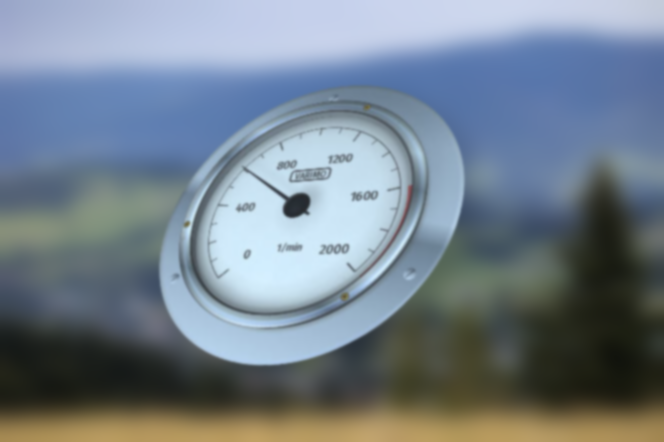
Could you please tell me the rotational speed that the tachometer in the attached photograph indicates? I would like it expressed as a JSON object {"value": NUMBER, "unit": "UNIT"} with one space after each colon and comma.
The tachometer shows {"value": 600, "unit": "rpm"}
